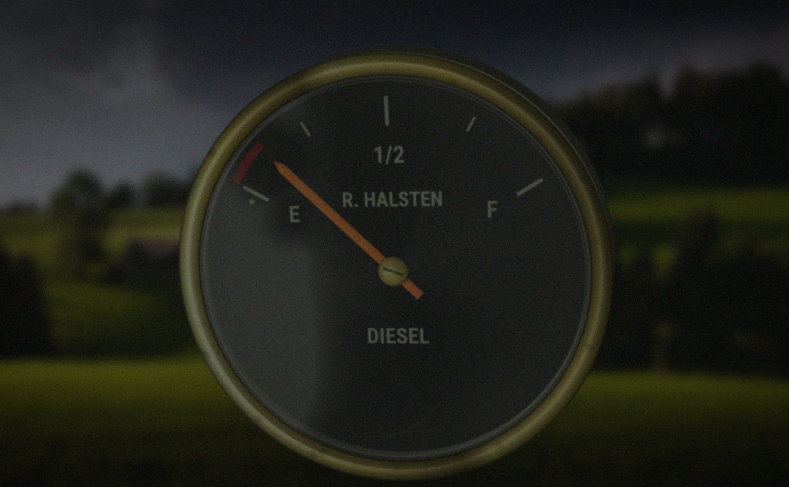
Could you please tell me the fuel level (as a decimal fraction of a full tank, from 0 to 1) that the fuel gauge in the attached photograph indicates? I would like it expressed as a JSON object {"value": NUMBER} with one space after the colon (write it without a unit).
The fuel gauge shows {"value": 0.125}
